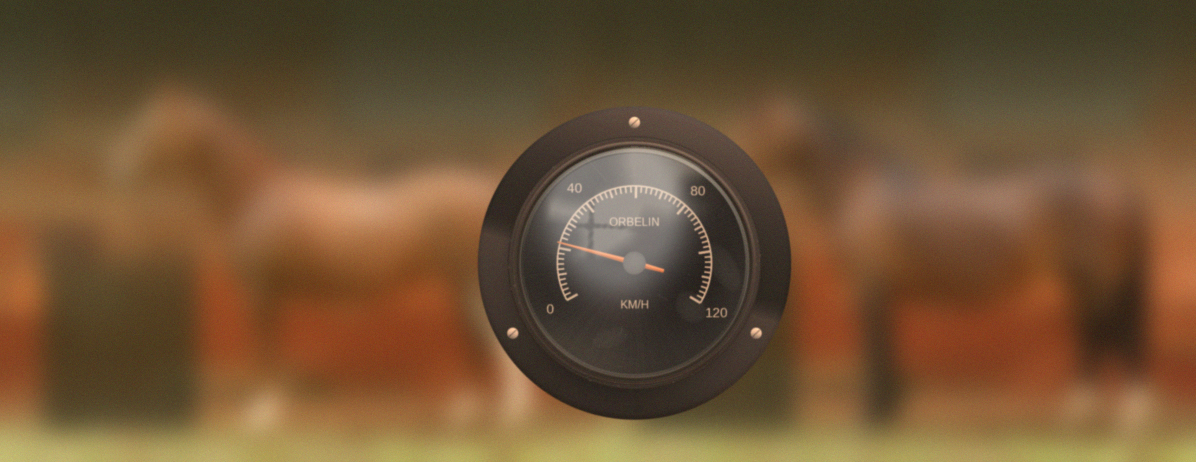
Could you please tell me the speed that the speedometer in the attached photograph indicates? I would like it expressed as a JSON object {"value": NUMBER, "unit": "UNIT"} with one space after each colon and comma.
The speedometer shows {"value": 22, "unit": "km/h"}
